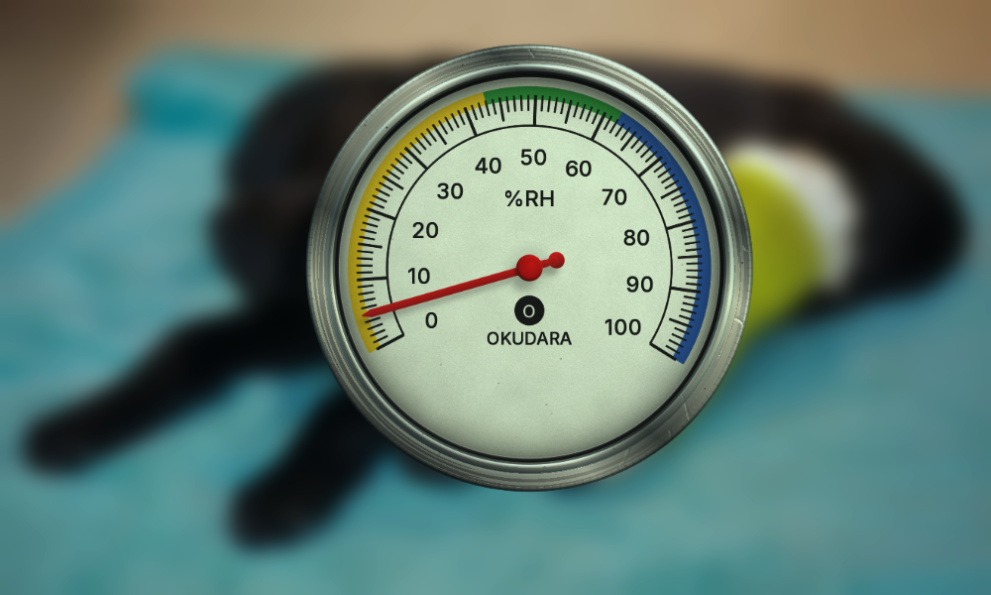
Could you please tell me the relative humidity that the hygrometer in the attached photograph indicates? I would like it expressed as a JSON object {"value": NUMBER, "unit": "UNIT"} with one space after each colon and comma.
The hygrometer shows {"value": 5, "unit": "%"}
